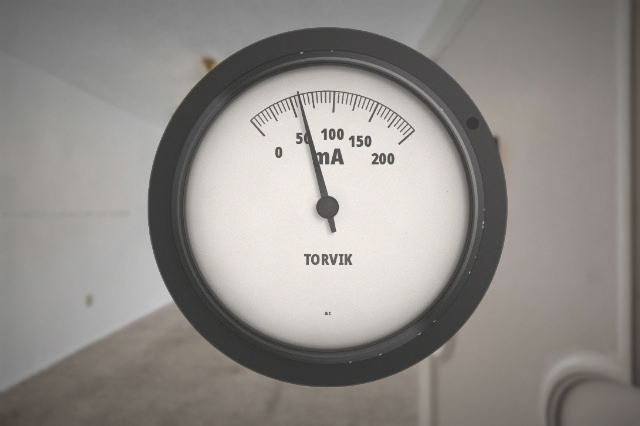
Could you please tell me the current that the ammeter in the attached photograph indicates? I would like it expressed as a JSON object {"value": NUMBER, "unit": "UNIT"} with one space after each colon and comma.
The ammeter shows {"value": 60, "unit": "mA"}
